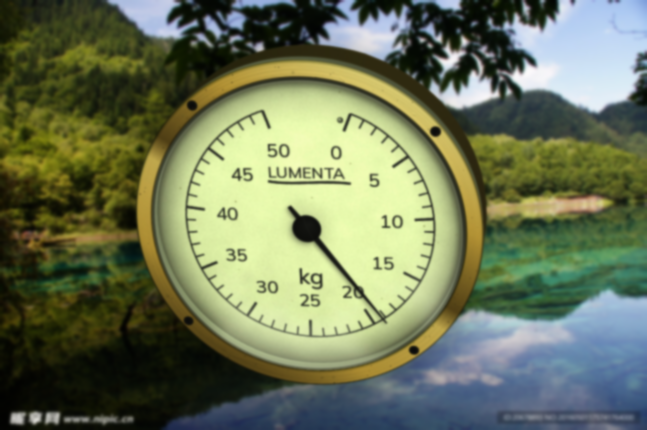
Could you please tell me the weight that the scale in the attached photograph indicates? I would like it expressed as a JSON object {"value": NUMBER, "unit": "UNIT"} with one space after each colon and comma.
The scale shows {"value": 19, "unit": "kg"}
